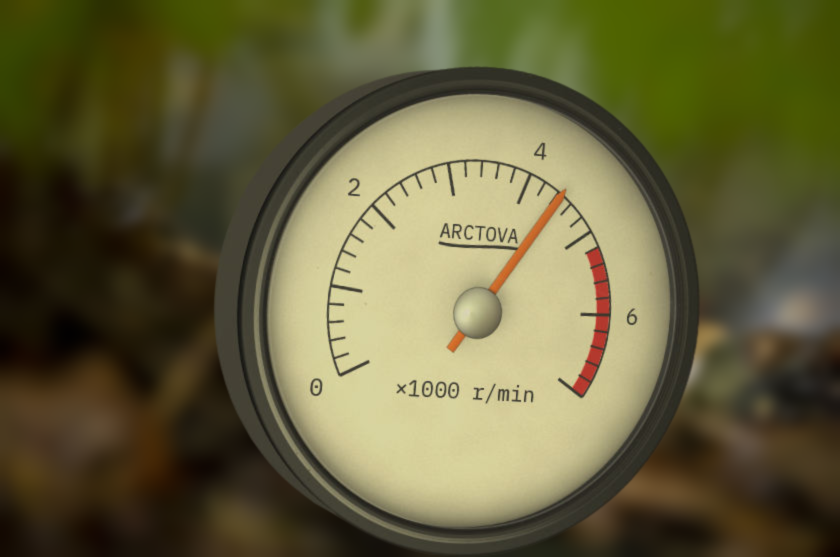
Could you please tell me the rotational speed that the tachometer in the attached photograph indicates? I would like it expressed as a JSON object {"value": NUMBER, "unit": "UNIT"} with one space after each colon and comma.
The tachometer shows {"value": 4400, "unit": "rpm"}
